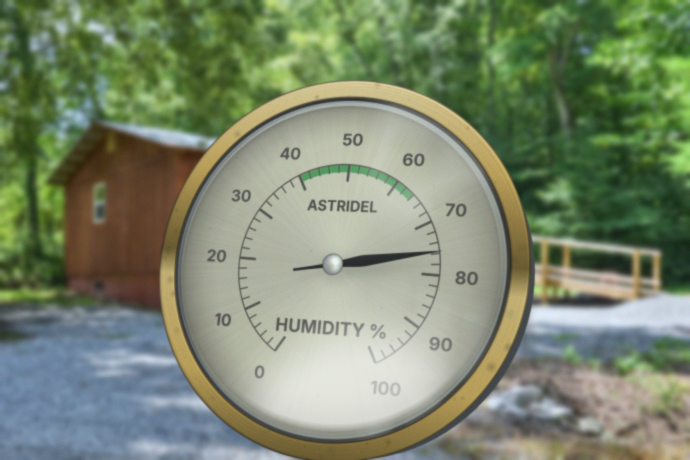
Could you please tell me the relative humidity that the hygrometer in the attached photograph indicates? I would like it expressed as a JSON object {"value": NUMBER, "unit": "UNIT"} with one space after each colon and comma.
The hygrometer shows {"value": 76, "unit": "%"}
